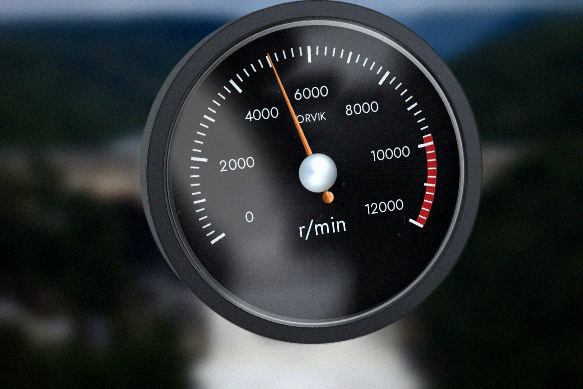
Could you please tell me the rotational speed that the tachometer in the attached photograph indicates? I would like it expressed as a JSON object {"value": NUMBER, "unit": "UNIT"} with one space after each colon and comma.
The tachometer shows {"value": 5000, "unit": "rpm"}
